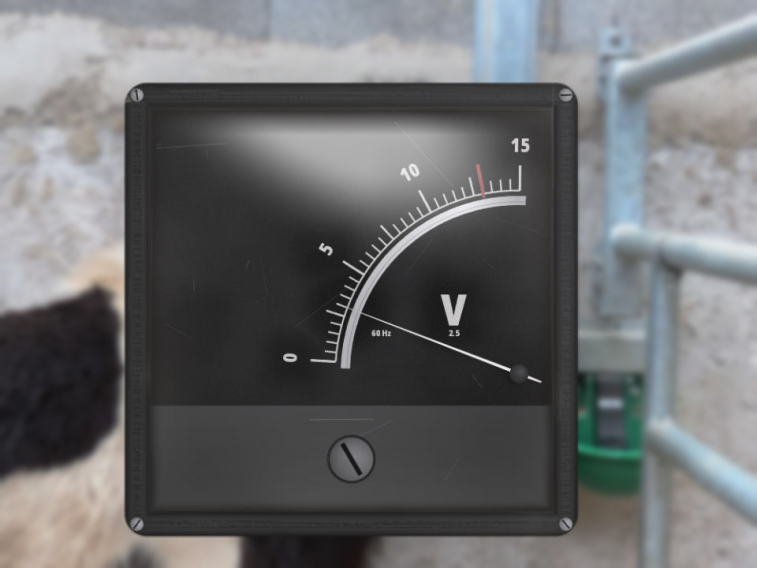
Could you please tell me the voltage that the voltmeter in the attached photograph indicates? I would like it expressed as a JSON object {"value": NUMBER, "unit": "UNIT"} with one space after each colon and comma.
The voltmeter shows {"value": 3, "unit": "V"}
